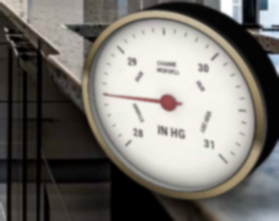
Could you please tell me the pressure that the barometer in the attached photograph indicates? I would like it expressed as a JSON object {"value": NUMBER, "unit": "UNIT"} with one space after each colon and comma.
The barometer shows {"value": 28.5, "unit": "inHg"}
